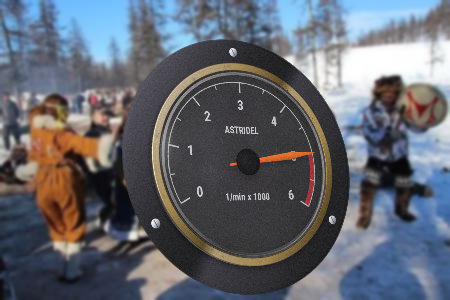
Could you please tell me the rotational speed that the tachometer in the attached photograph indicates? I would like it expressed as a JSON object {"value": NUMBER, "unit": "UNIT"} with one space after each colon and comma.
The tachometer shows {"value": 5000, "unit": "rpm"}
